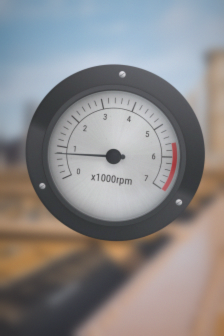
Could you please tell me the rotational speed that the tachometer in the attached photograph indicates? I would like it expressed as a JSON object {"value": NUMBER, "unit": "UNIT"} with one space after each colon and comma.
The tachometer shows {"value": 800, "unit": "rpm"}
